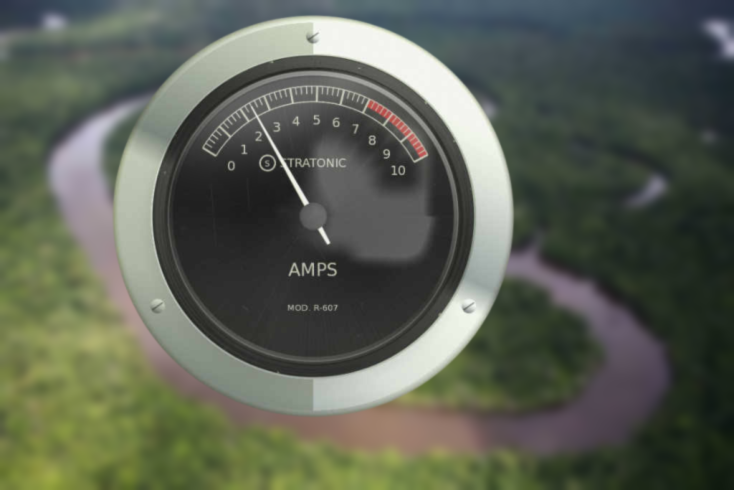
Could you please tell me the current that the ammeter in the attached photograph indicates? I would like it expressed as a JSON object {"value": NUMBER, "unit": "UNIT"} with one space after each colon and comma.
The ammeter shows {"value": 2.4, "unit": "A"}
